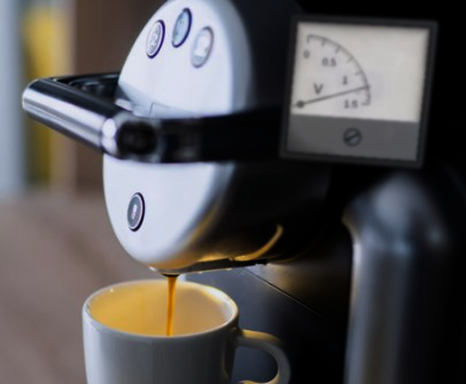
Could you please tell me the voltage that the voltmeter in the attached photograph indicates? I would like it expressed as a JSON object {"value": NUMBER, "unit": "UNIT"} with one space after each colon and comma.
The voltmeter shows {"value": 1.25, "unit": "V"}
